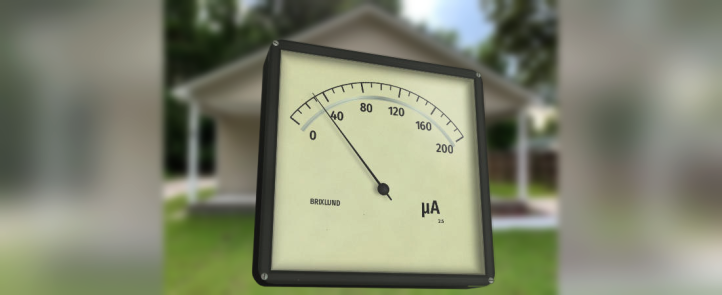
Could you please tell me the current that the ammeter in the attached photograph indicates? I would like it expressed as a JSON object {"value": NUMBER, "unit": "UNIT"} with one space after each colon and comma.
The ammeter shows {"value": 30, "unit": "µA"}
